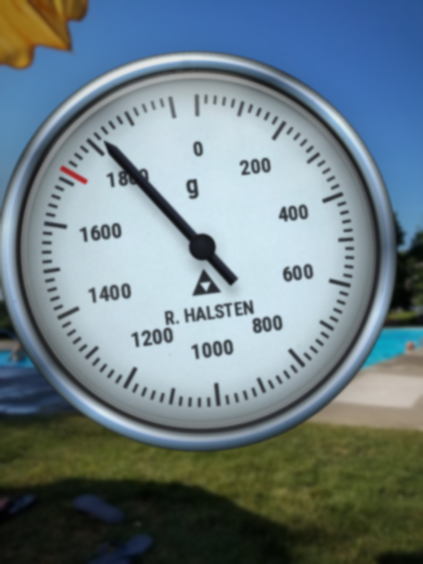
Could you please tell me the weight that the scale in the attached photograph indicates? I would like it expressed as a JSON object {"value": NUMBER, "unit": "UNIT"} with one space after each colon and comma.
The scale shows {"value": 1820, "unit": "g"}
